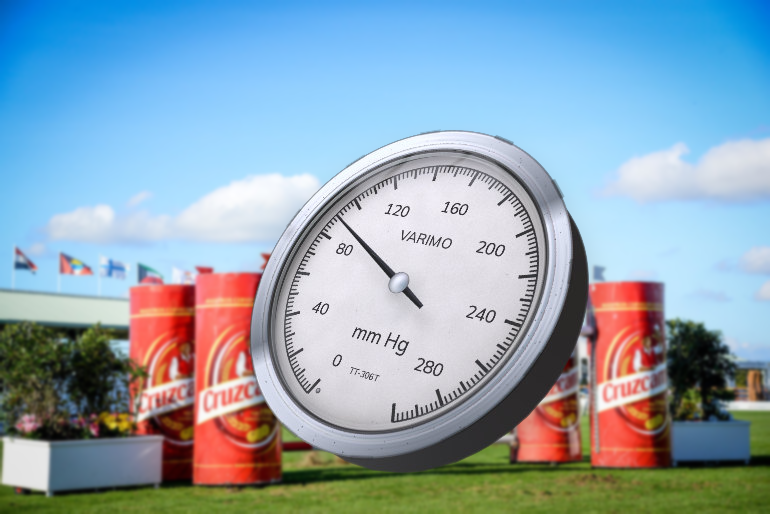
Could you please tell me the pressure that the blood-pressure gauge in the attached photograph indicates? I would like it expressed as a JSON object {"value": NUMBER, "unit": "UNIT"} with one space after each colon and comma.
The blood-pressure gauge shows {"value": 90, "unit": "mmHg"}
